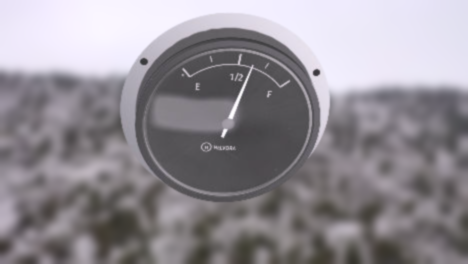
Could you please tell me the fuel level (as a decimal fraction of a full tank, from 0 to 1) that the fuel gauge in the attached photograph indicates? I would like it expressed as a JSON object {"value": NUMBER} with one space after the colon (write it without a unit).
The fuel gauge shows {"value": 0.625}
